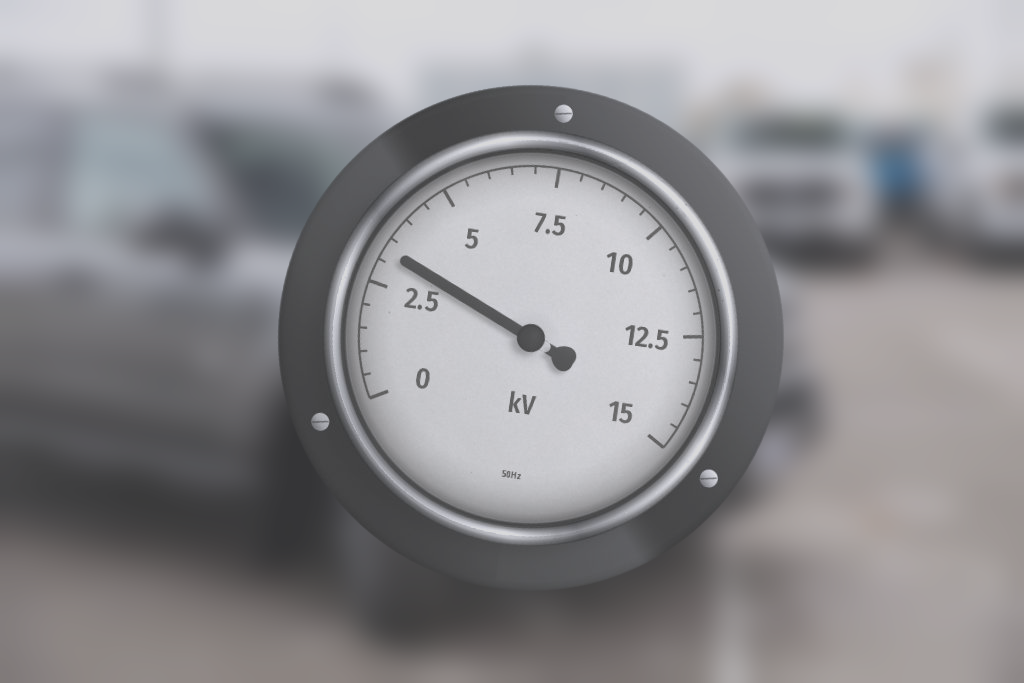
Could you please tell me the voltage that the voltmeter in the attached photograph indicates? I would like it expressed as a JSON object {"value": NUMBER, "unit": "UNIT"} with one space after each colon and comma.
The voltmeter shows {"value": 3.25, "unit": "kV"}
